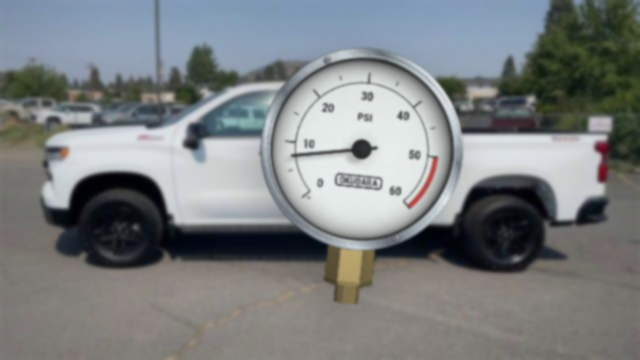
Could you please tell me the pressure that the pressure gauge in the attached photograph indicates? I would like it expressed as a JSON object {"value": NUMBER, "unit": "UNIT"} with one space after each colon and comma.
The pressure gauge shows {"value": 7.5, "unit": "psi"}
